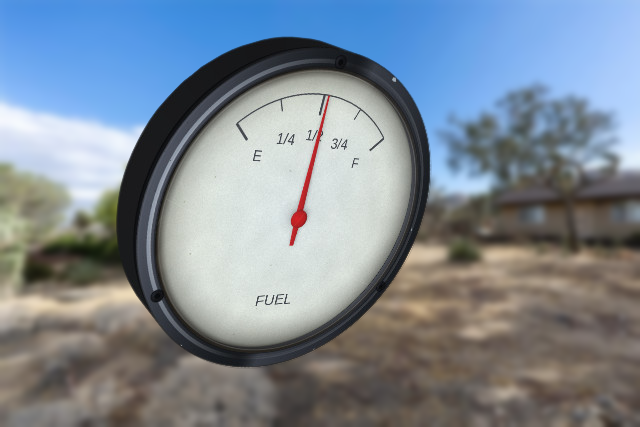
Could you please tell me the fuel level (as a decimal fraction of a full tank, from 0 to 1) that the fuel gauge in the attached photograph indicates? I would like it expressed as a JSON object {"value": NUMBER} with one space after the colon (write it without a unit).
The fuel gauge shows {"value": 0.5}
